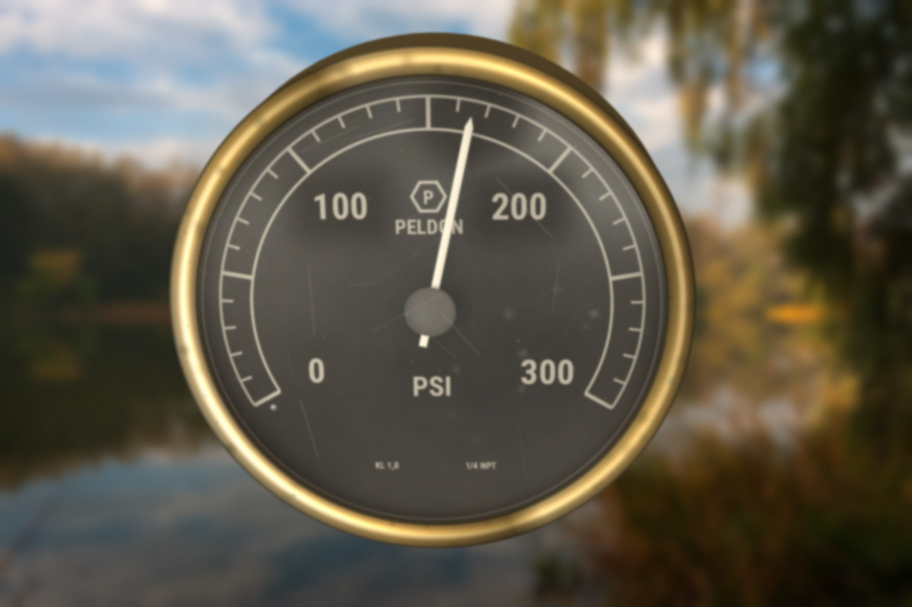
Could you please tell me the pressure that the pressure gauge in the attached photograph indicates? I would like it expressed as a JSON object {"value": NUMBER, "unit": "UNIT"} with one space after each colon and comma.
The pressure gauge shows {"value": 165, "unit": "psi"}
